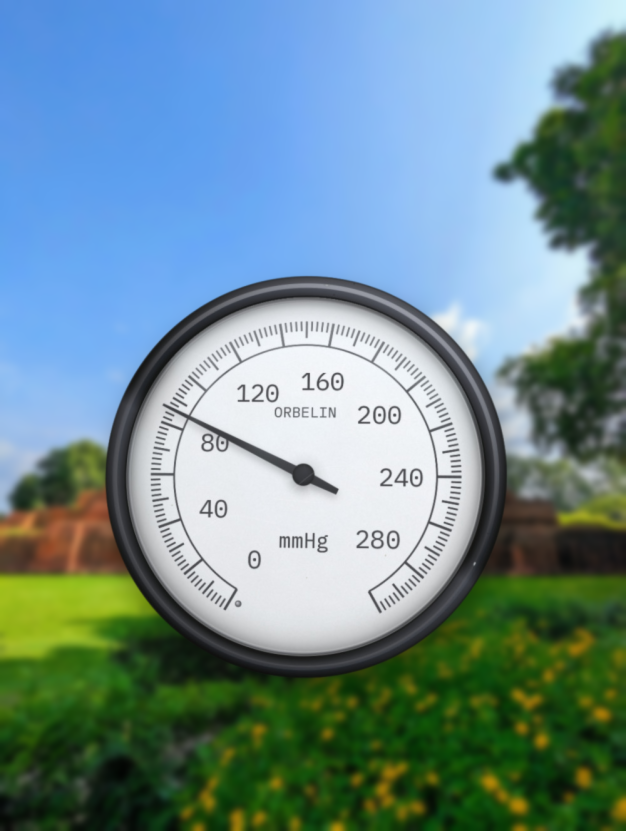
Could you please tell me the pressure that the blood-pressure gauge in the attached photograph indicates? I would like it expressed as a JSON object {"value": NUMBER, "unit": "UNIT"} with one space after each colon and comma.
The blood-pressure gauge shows {"value": 86, "unit": "mmHg"}
